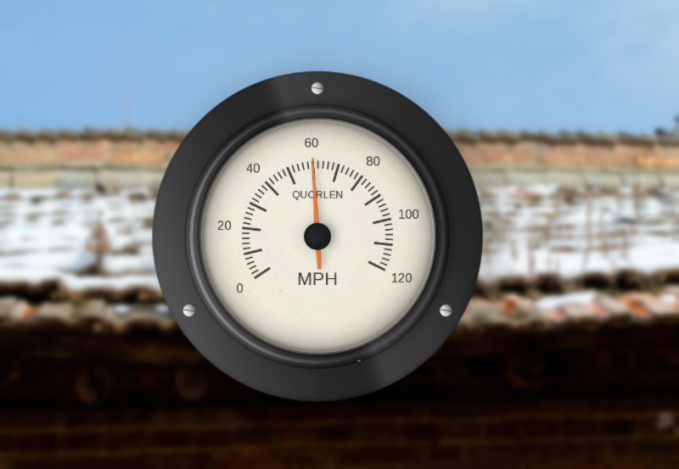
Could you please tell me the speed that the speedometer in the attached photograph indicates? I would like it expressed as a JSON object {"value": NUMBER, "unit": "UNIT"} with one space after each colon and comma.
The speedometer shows {"value": 60, "unit": "mph"}
